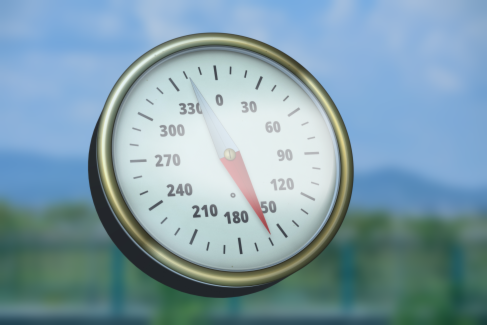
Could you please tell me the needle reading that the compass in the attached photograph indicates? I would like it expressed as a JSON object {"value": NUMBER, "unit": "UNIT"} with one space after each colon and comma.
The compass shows {"value": 160, "unit": "°"}
